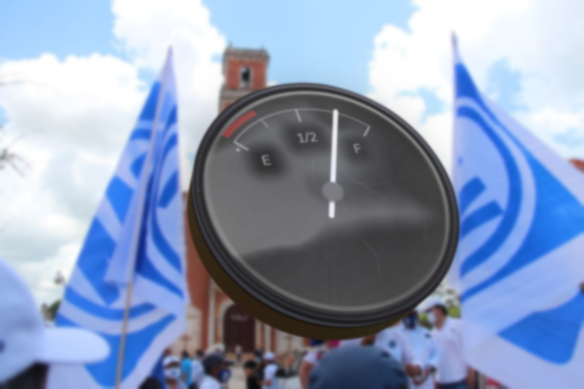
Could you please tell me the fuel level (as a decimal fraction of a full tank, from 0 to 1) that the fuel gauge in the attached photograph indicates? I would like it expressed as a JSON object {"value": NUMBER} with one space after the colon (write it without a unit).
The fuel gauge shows {"value": 0.75}
